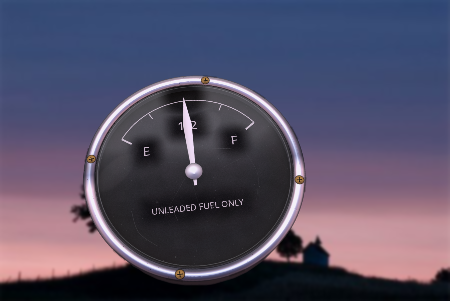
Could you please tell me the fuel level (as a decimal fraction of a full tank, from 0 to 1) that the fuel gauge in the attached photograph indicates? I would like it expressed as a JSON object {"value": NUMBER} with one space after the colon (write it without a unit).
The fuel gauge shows {"value": 0.5}
